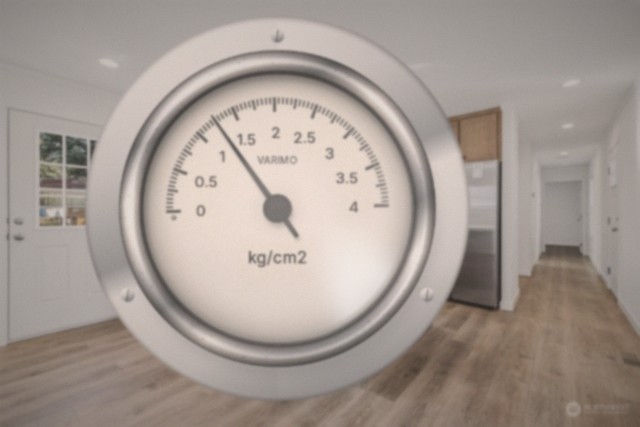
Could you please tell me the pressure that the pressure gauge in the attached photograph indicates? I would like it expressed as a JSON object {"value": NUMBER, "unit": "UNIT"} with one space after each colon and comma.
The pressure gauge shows {"value": 1.25, "unit": "kg/cm²"}
